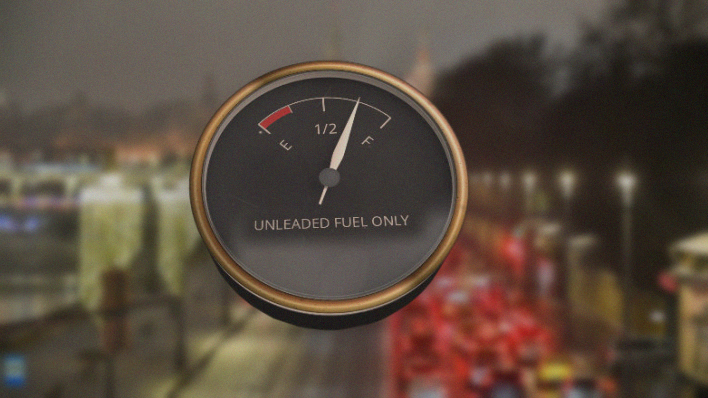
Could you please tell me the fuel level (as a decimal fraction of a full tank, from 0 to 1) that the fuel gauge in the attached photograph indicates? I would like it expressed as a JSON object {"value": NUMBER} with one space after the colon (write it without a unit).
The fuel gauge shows {"value": 0.75}
